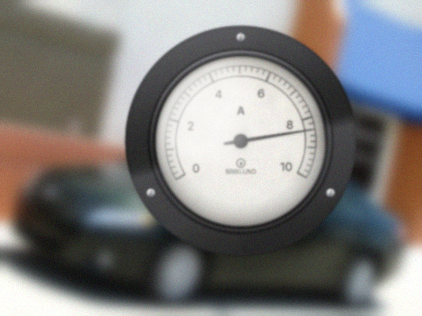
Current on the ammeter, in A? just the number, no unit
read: 8.4
